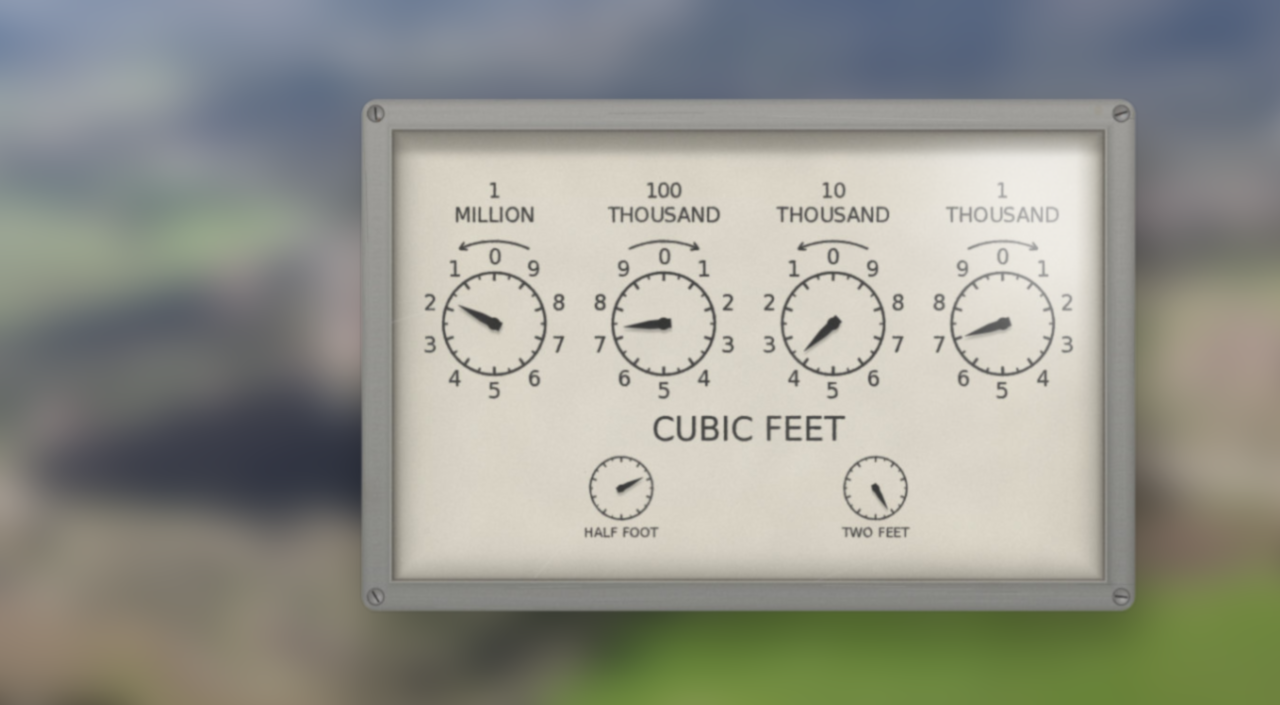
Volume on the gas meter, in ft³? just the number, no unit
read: 173700
